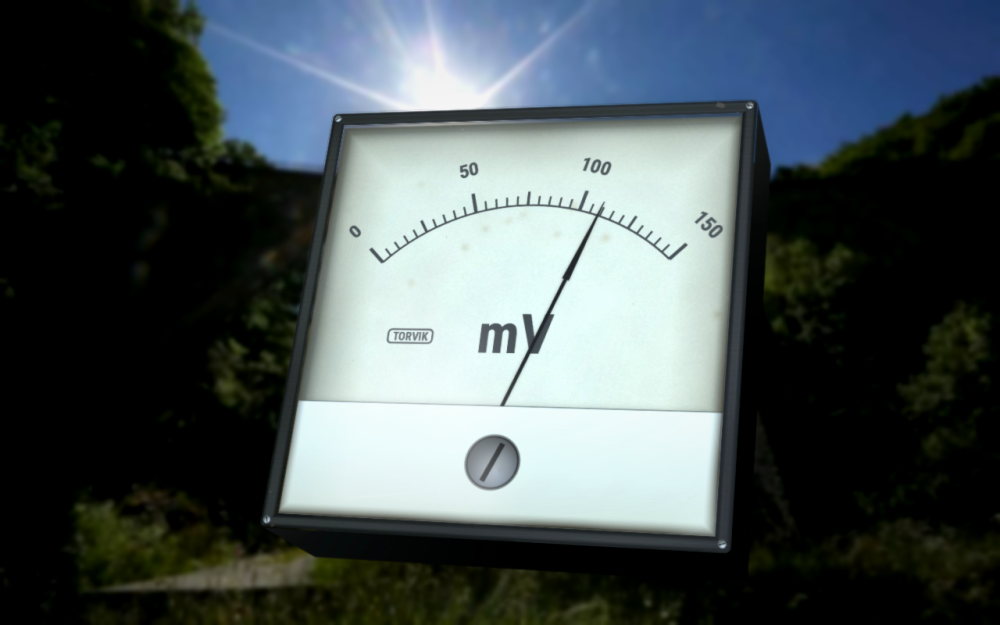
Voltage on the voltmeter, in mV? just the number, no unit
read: 110
